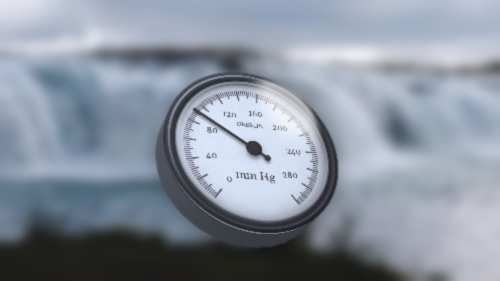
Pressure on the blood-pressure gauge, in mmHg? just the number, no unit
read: 90
